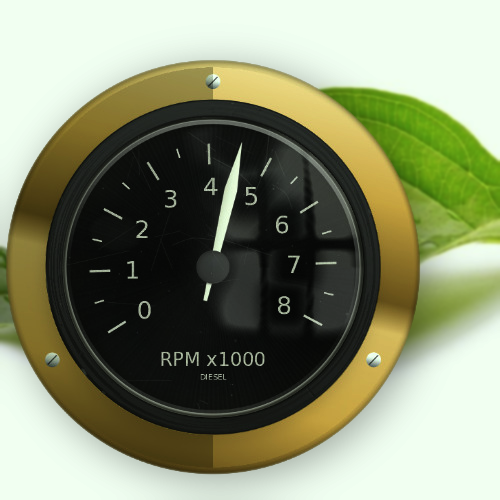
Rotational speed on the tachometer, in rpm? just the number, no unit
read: 4500
